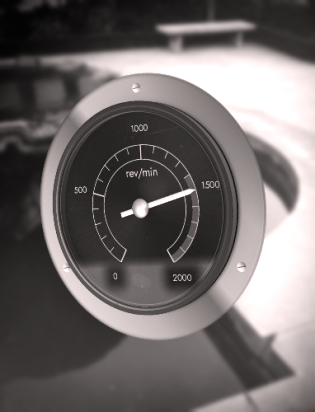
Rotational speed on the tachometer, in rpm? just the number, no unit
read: 1500
